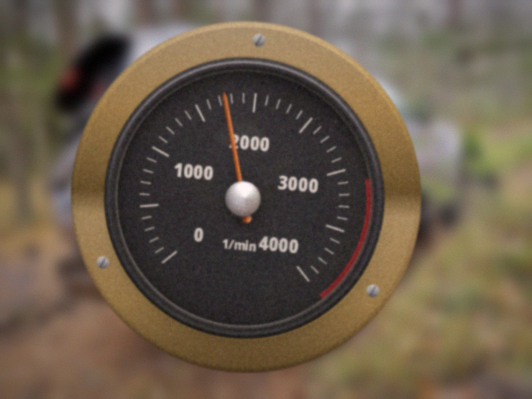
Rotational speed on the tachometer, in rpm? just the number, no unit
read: 1750
